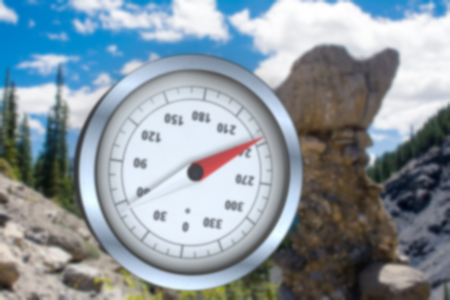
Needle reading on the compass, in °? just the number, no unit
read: 235
